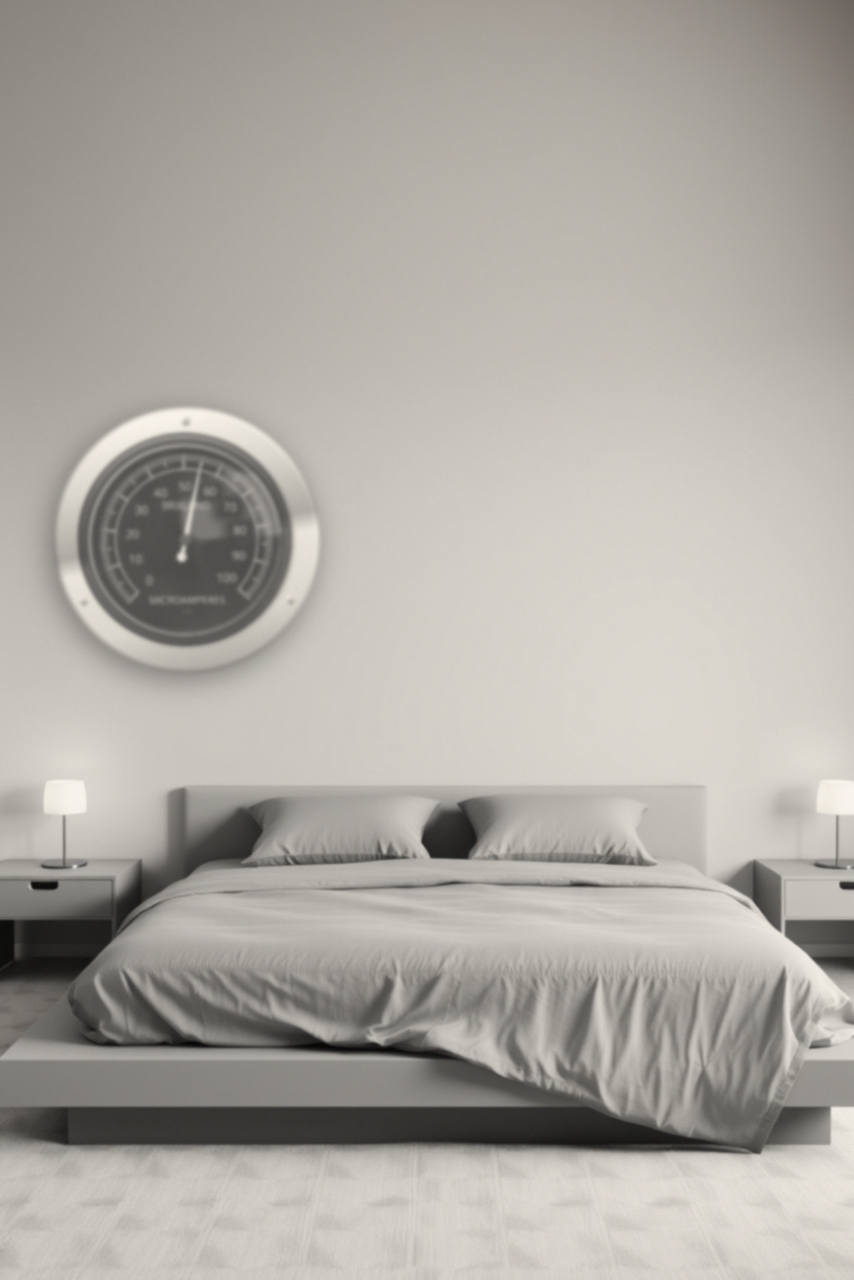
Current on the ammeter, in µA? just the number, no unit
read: 55
